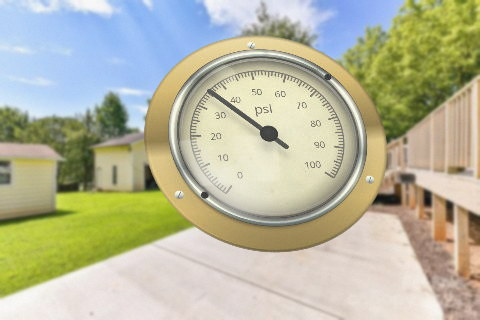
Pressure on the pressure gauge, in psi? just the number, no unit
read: 35
